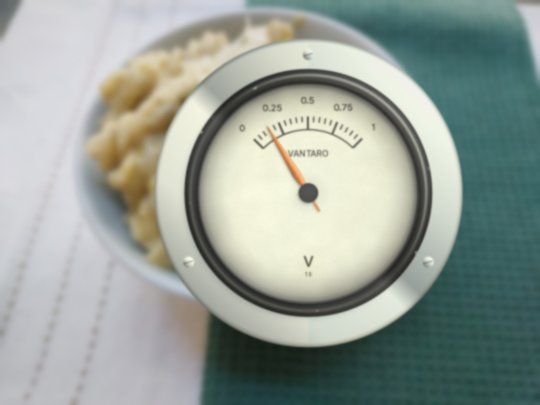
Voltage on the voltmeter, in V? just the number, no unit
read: 0.15
